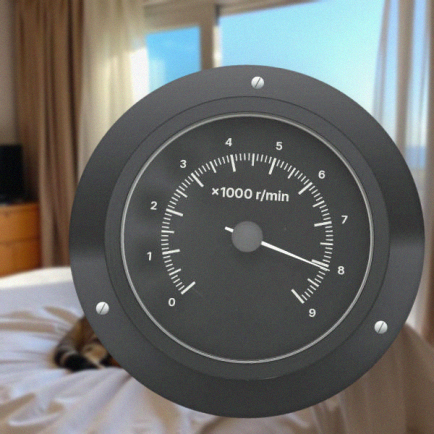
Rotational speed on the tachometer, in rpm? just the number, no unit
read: 8100
